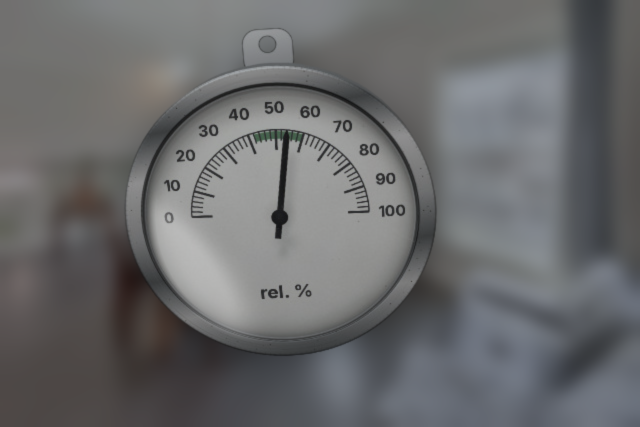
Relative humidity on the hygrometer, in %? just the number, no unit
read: 54
